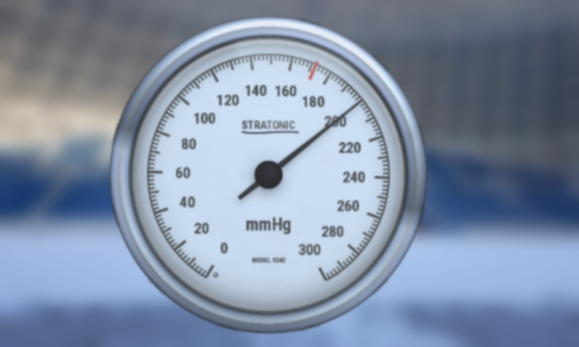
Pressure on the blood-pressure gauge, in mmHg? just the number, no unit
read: 200
